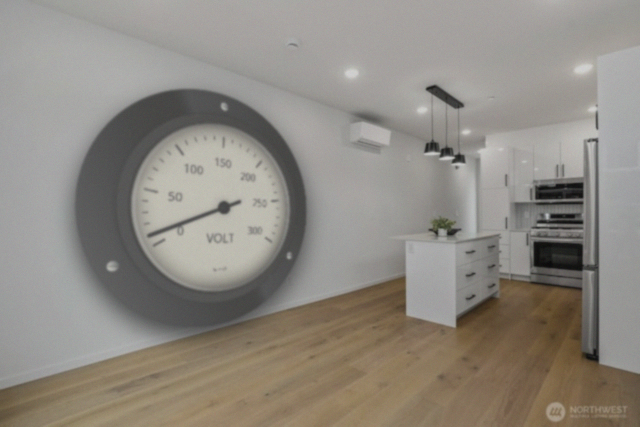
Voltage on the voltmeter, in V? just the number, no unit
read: 10
